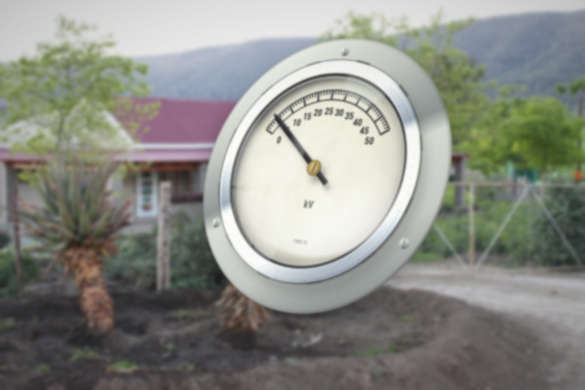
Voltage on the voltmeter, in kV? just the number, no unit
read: 5
